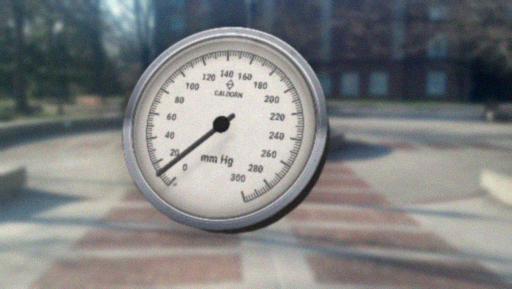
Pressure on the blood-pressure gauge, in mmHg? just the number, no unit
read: 10
